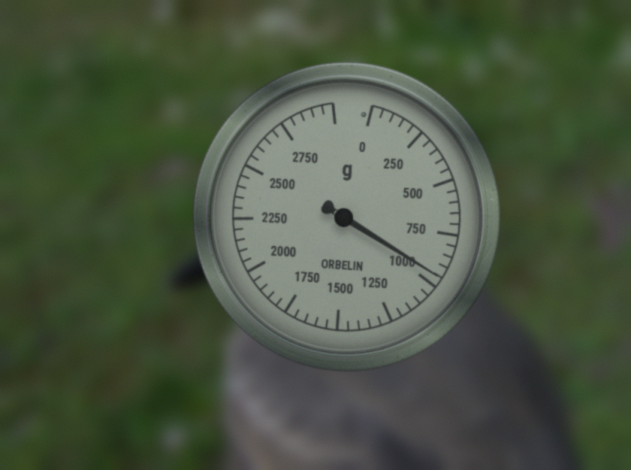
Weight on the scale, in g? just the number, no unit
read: 950
